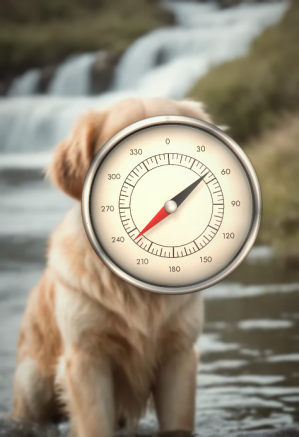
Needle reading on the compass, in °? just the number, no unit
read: 230
